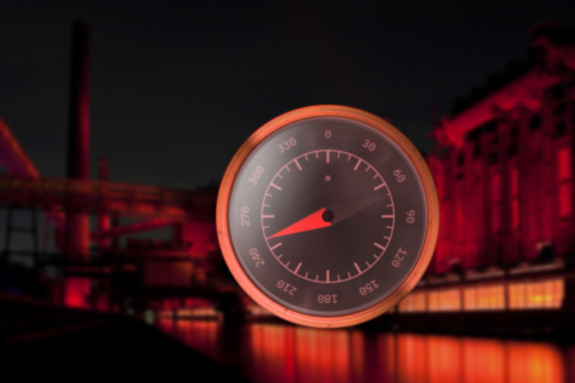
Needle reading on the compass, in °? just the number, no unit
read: 250
